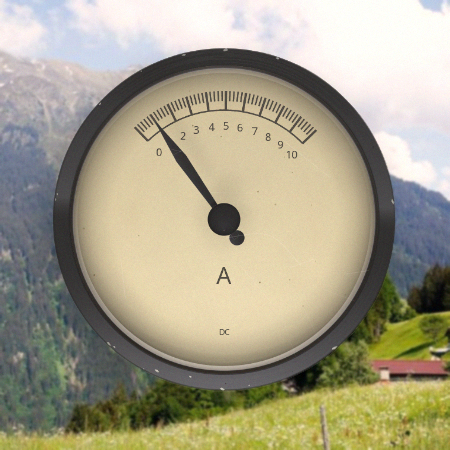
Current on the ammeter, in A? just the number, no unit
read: 1
